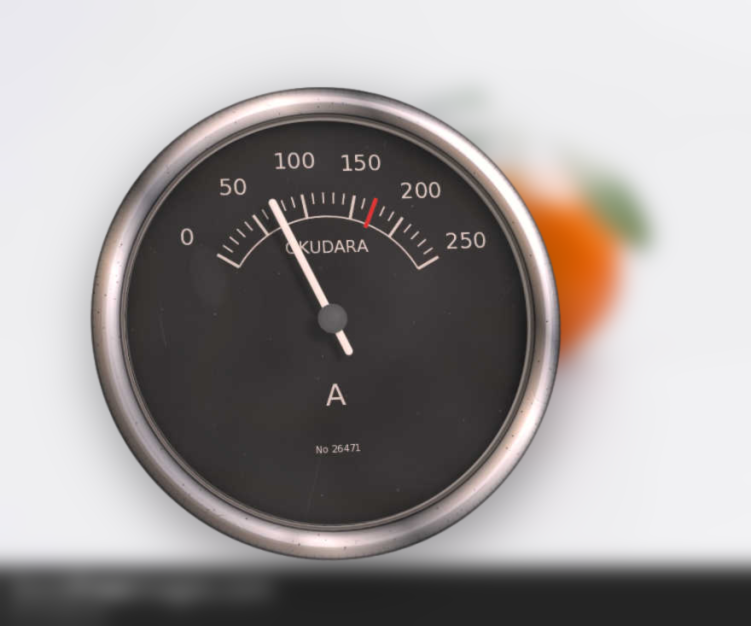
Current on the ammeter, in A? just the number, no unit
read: 70
